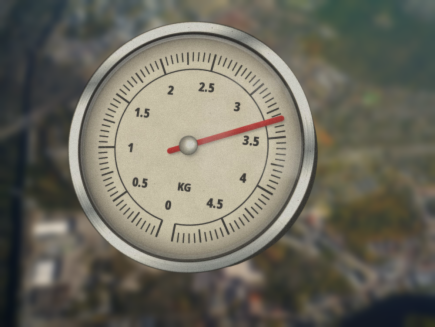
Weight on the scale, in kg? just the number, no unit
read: 3.35
